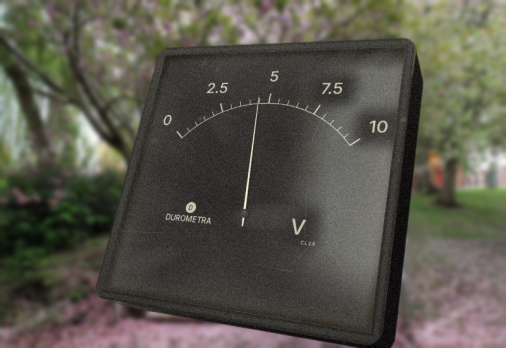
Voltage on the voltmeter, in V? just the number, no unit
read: 4.5
